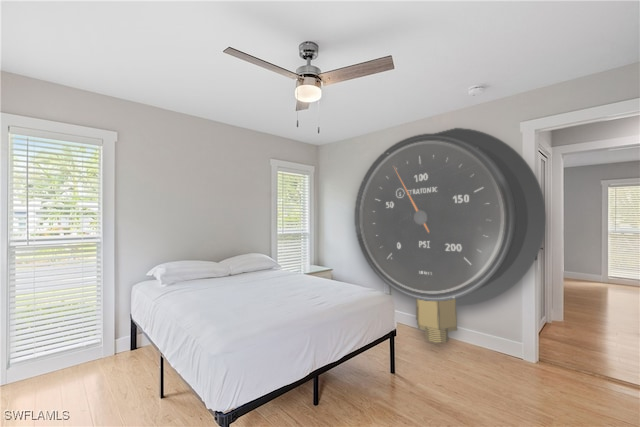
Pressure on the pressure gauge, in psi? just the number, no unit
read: 80
